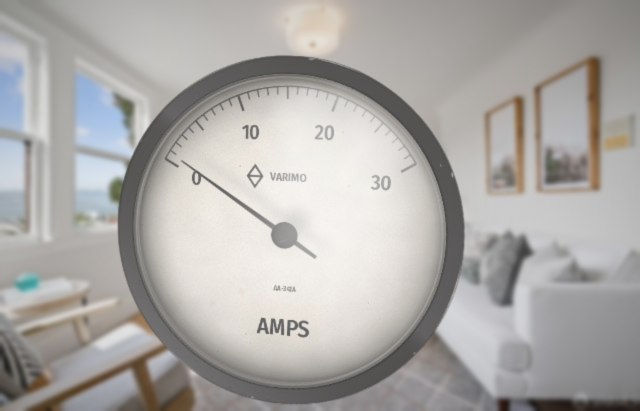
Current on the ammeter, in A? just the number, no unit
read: 1
